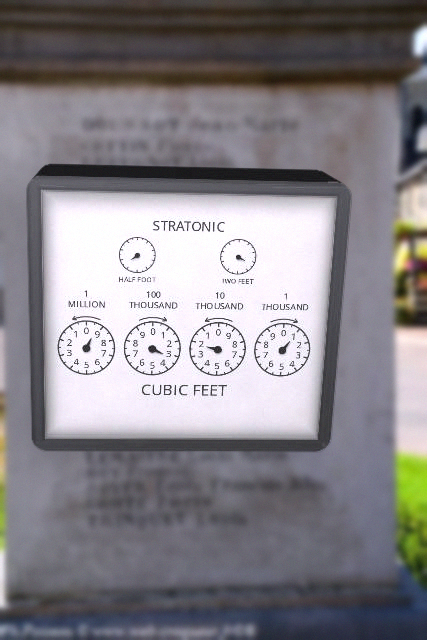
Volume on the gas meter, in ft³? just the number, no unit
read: 932100
